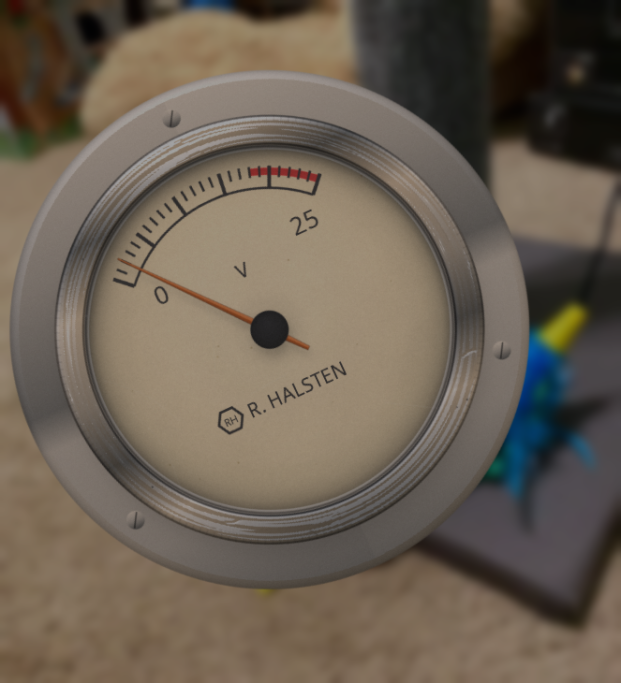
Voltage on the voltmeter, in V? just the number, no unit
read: 2
